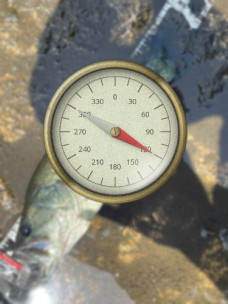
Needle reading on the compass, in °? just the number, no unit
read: 120
